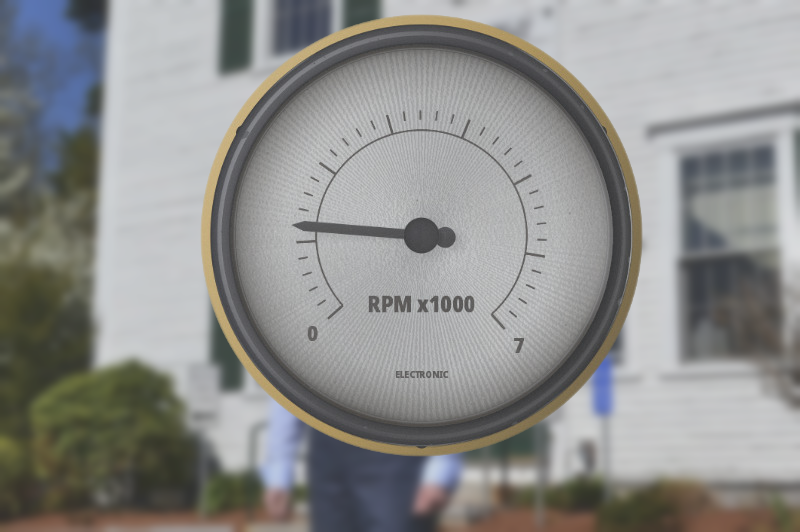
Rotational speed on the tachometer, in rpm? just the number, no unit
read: 1200
